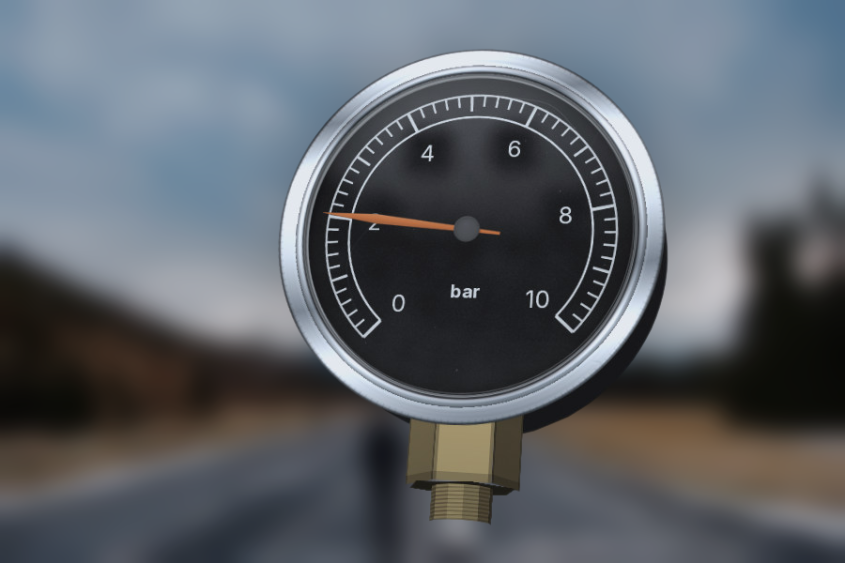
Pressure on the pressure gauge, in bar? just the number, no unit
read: 2
